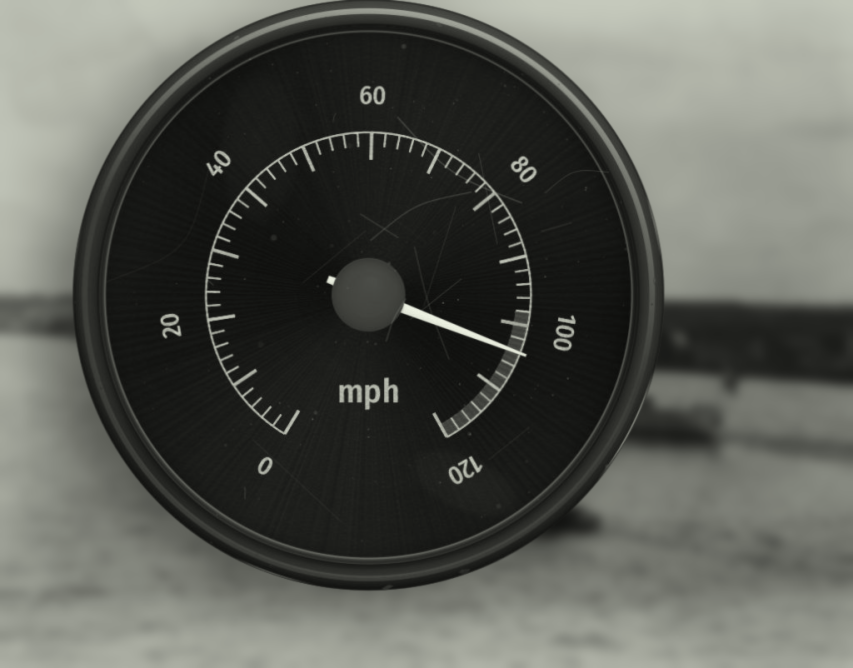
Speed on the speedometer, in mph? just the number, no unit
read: 104
